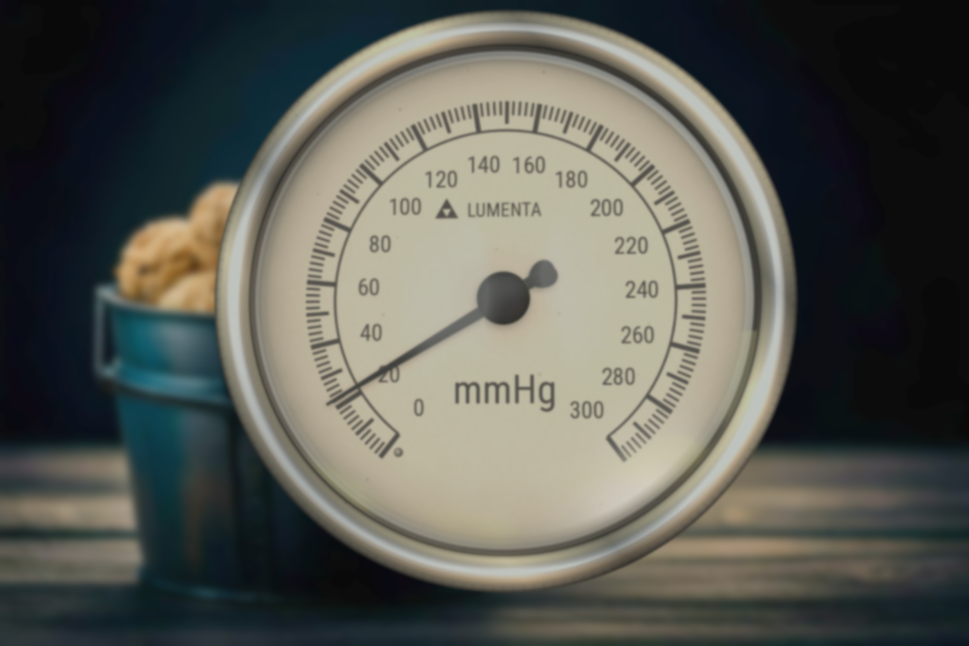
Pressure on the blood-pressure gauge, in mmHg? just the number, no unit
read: 22
